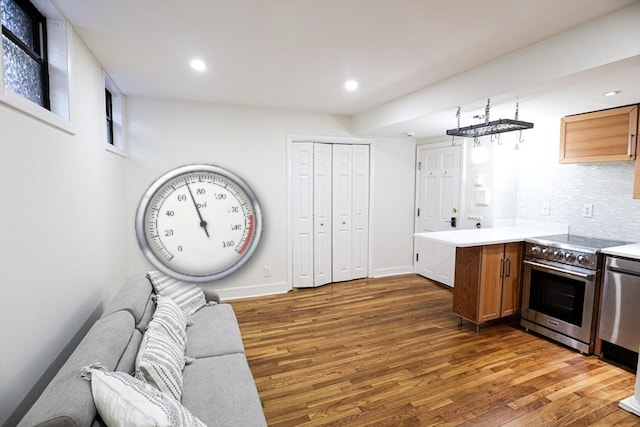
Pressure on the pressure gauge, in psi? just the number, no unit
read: 70
